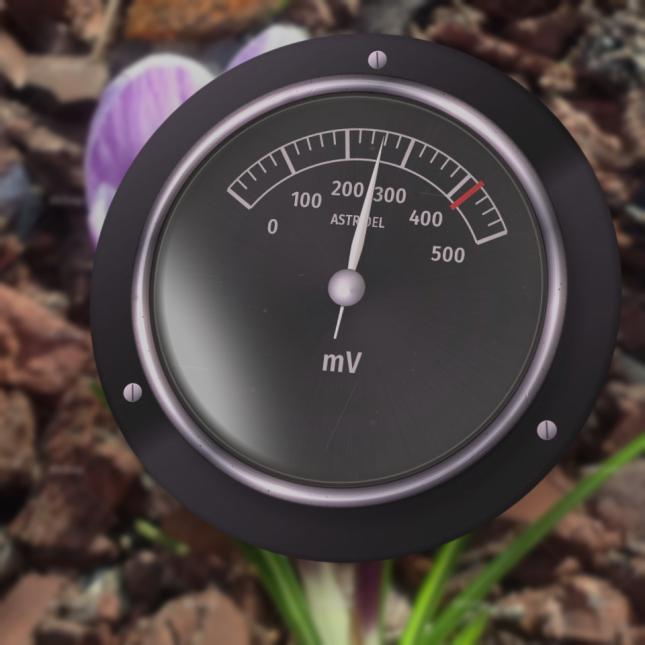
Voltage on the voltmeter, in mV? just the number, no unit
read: 260
